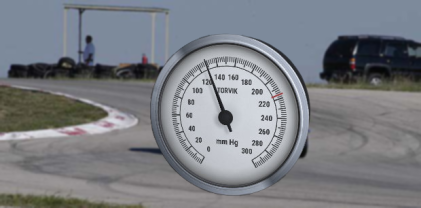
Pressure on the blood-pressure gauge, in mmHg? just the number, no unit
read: 130
